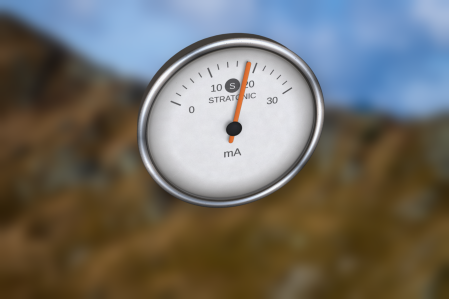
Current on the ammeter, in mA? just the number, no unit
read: 18
